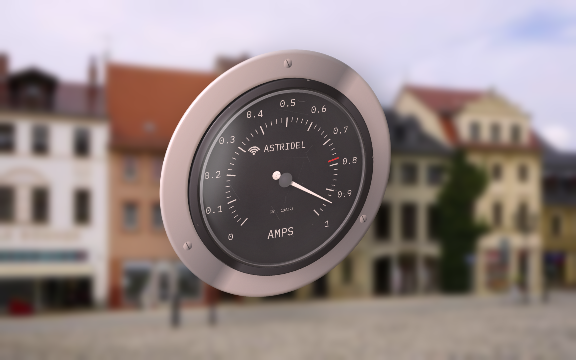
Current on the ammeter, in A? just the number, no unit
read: 0.94
